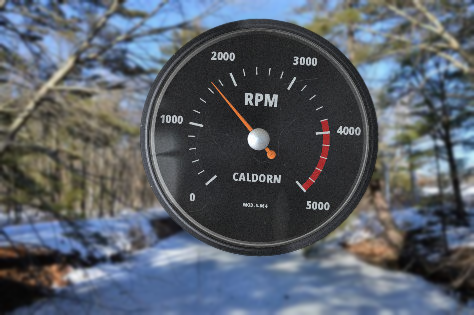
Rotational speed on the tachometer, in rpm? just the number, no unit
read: 1700
